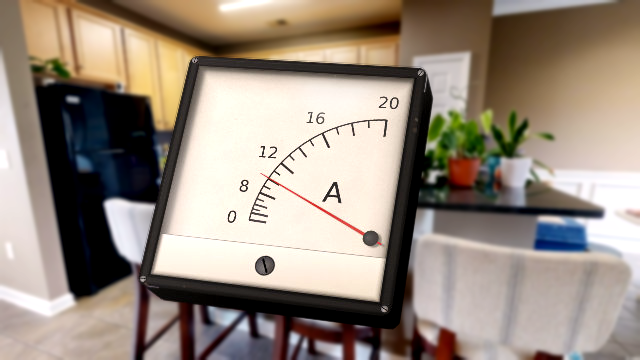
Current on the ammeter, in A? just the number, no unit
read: 10
